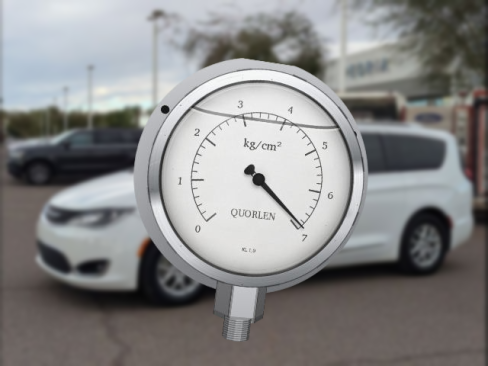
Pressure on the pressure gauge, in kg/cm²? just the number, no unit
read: 6.9
